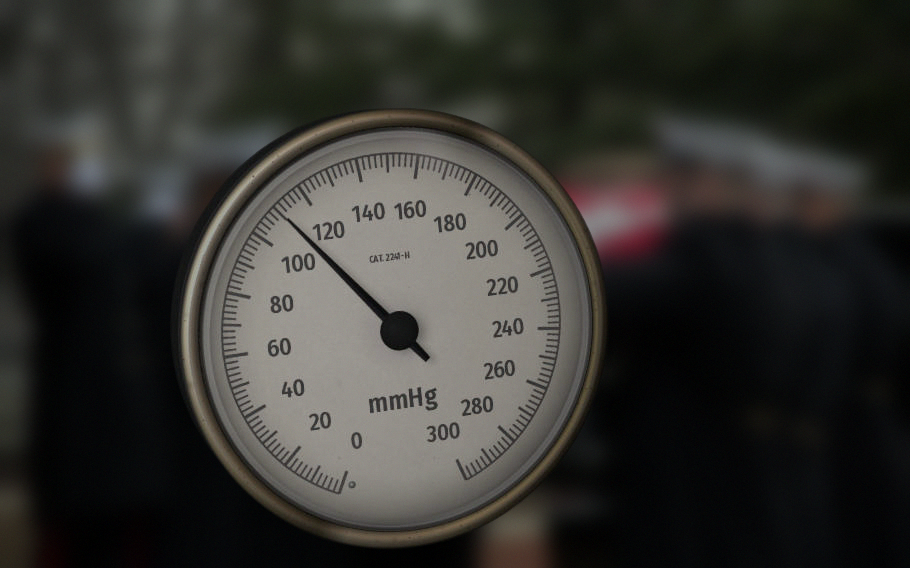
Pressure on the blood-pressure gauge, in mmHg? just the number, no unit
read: 110
